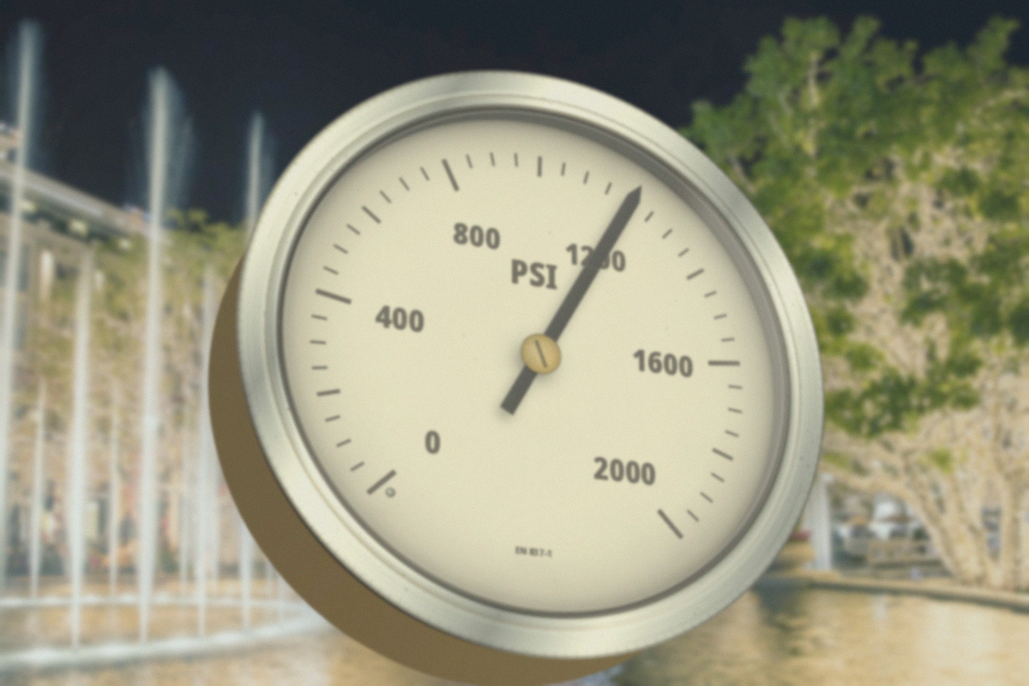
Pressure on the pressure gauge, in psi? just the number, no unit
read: 1200
